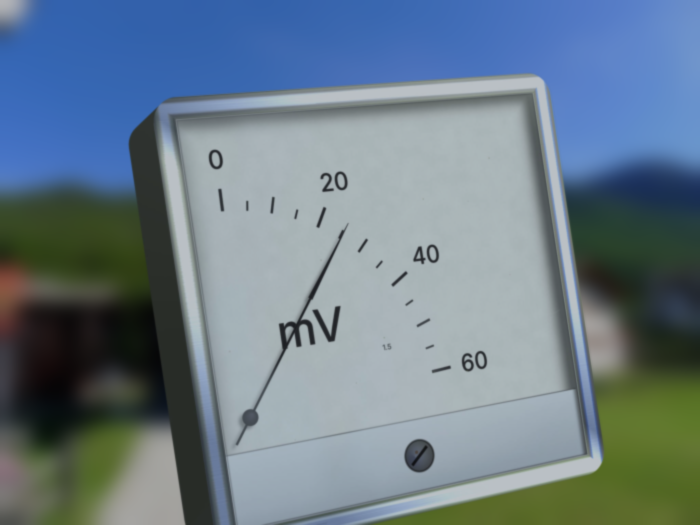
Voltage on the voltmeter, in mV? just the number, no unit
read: 25
